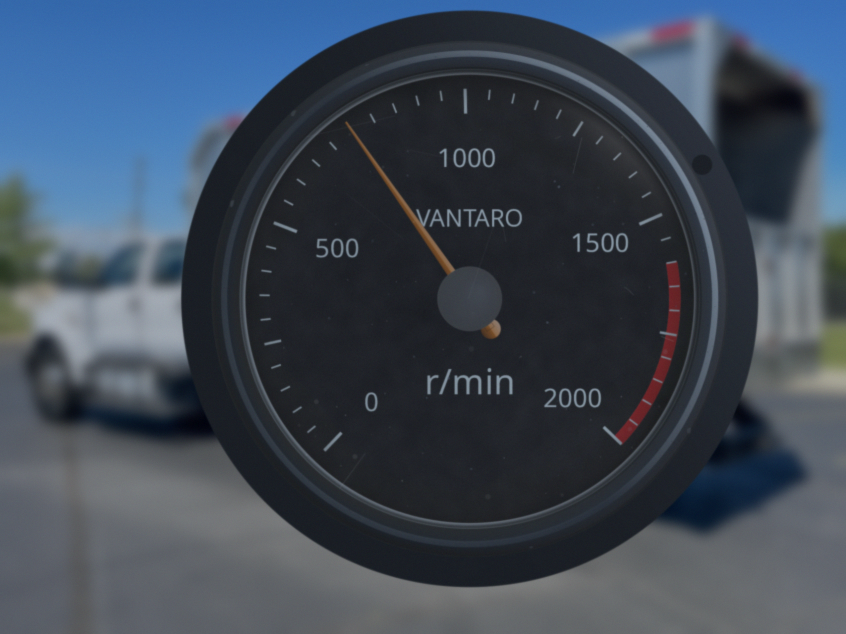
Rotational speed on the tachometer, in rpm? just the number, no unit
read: 750
